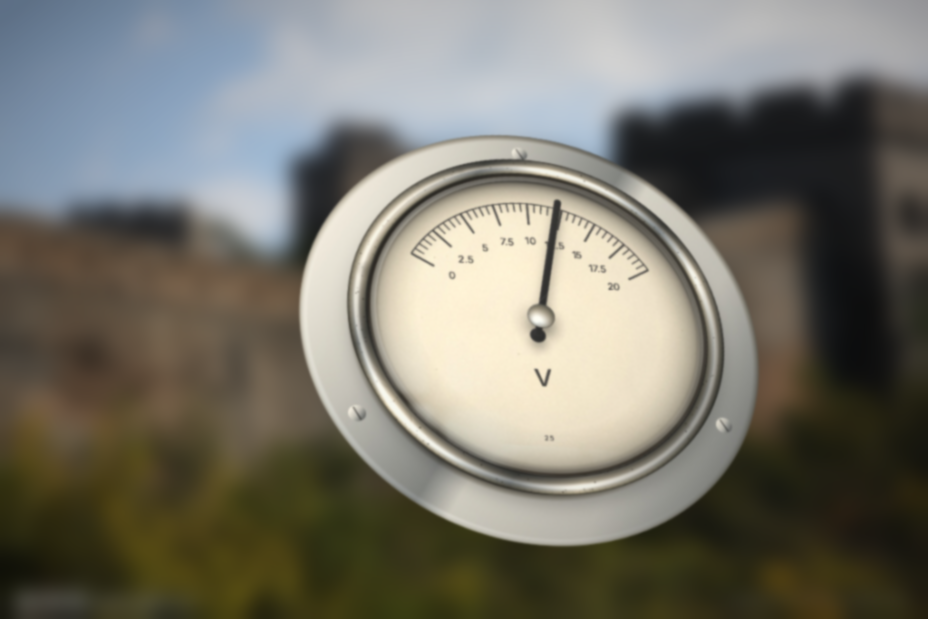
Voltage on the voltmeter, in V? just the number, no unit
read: 12
